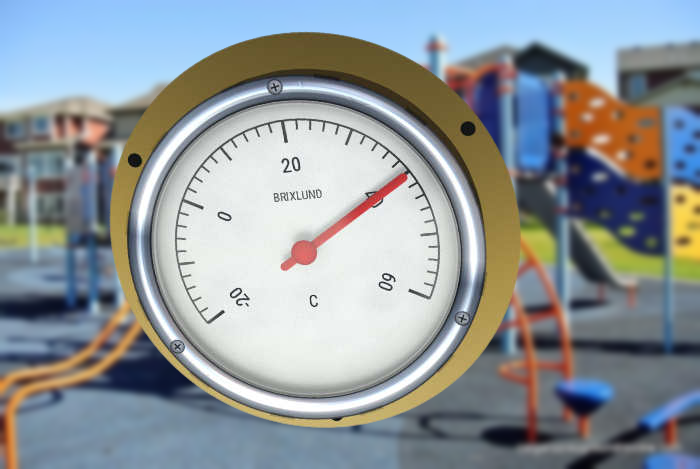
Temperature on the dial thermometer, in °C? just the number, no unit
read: 40
